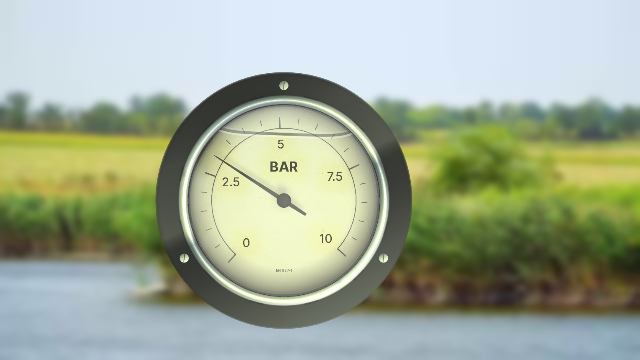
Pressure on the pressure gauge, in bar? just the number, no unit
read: 3
